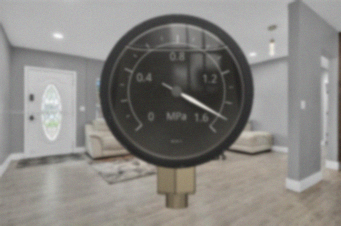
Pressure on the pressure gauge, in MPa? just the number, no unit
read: 1.5
